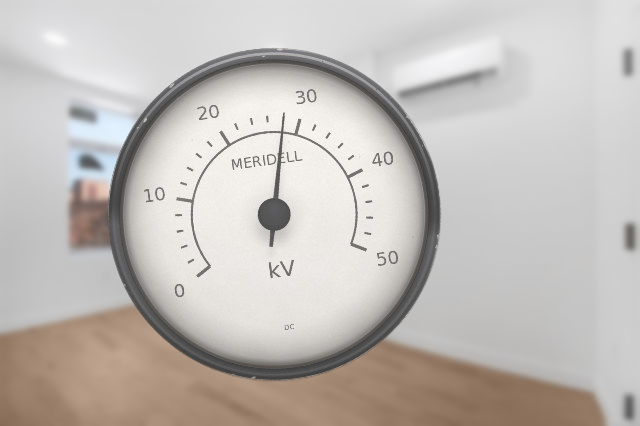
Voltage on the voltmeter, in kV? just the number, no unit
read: 28
